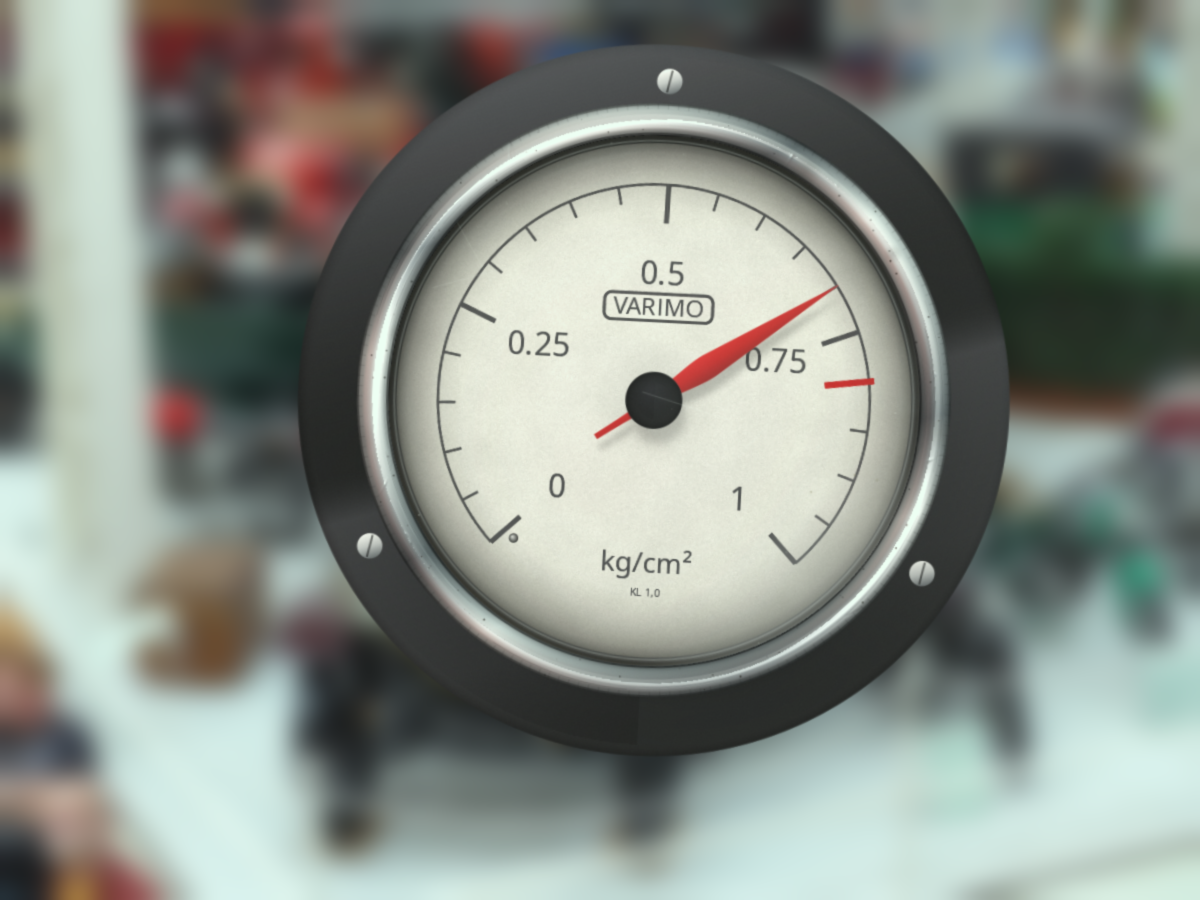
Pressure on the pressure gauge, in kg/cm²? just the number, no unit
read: 0.7
